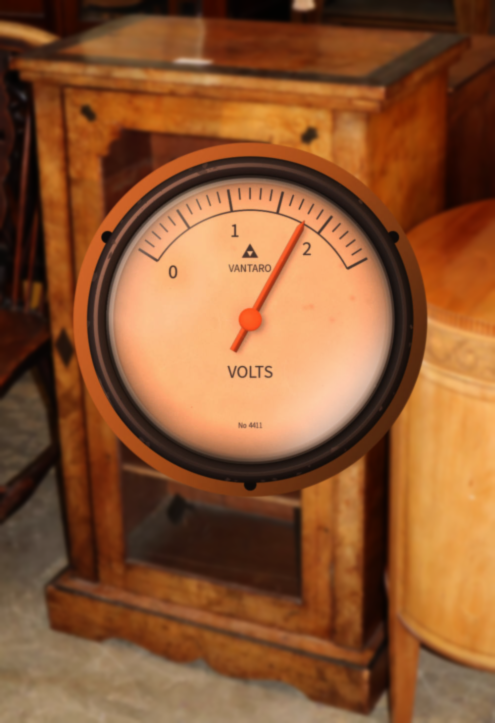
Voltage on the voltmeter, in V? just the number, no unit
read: 1.8
